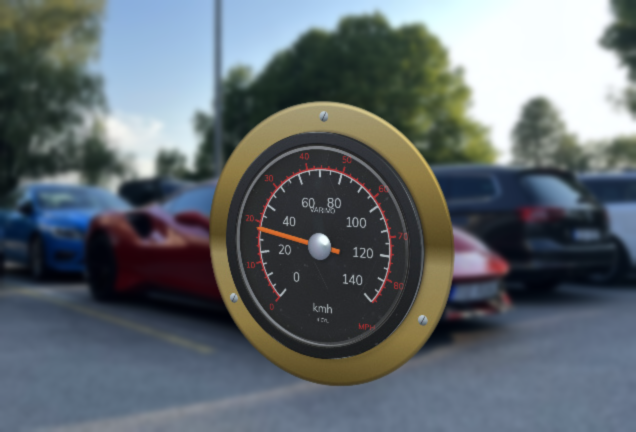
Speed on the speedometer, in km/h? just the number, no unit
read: 30
